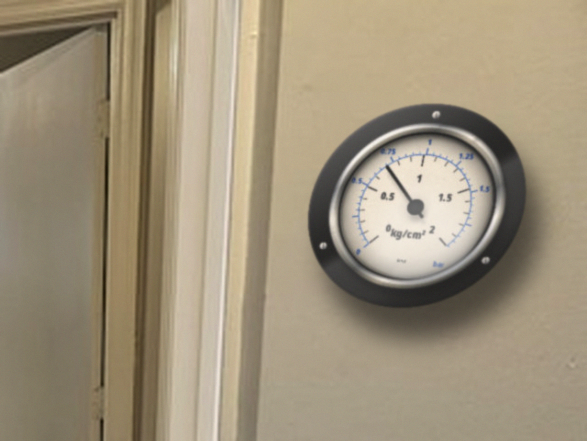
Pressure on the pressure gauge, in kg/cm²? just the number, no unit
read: 0.7
